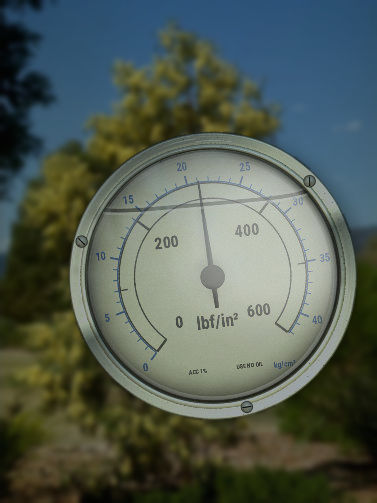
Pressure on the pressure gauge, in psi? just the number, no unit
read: 300
